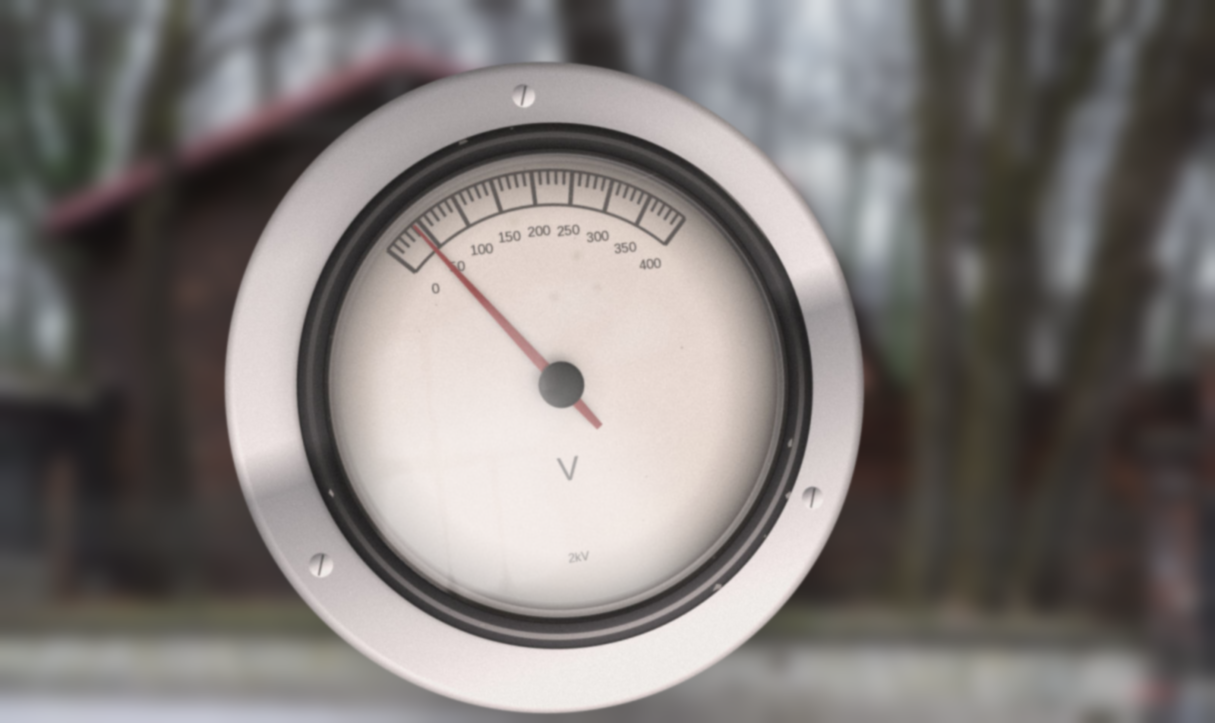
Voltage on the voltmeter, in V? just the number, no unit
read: 40
